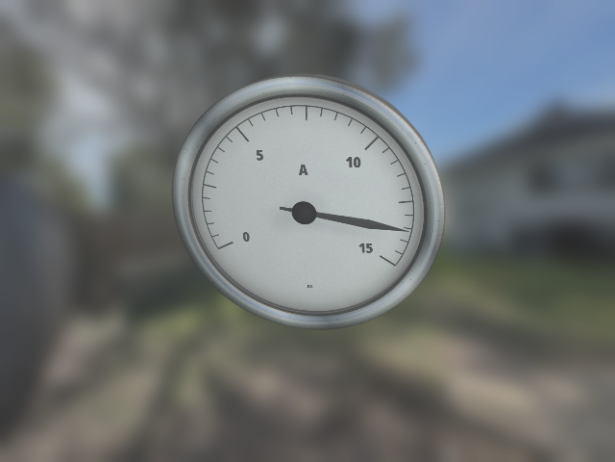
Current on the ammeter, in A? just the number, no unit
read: 13.5
